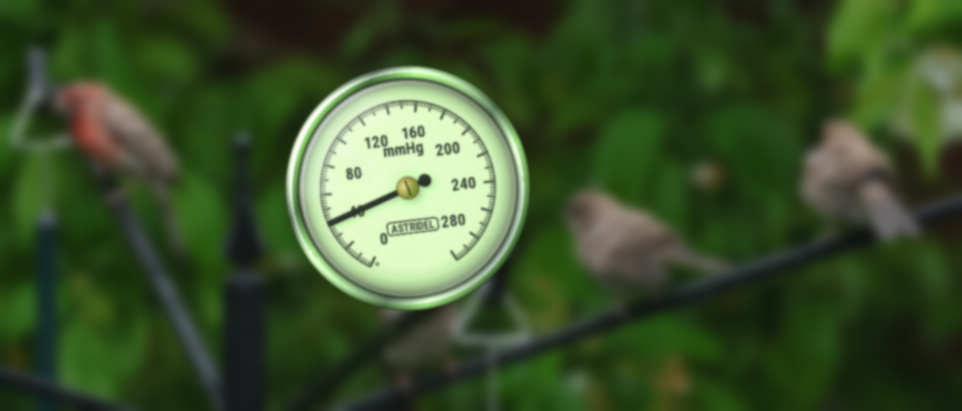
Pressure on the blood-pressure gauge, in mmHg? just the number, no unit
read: 40
